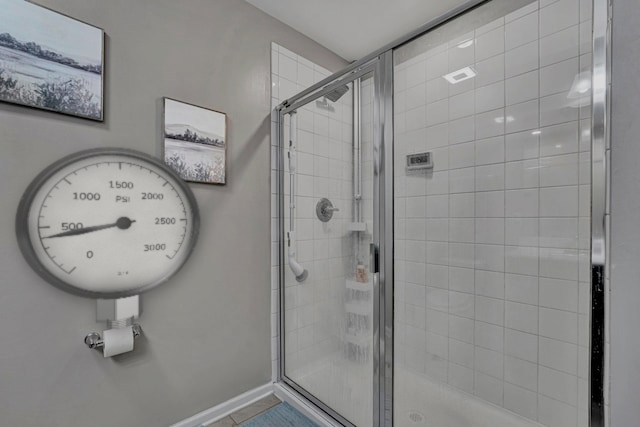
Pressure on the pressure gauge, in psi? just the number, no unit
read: 400
